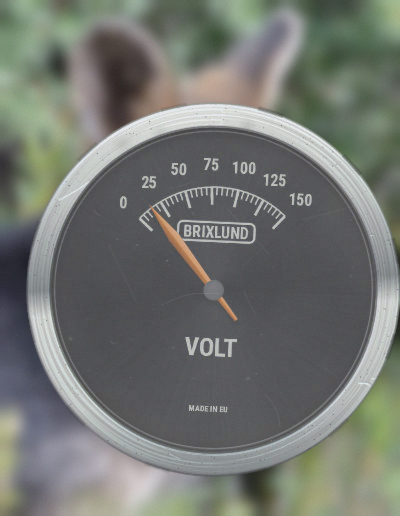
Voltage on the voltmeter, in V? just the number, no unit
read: 15
